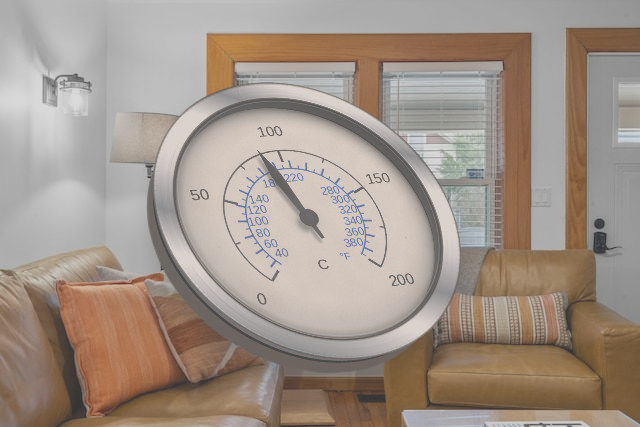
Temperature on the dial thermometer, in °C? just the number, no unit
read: 87.5
